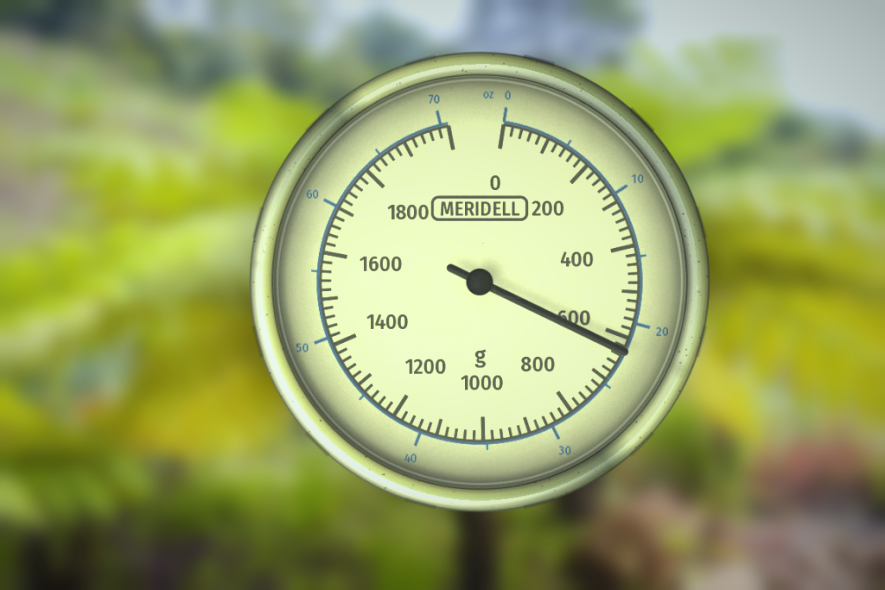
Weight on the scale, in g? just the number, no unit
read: 630
